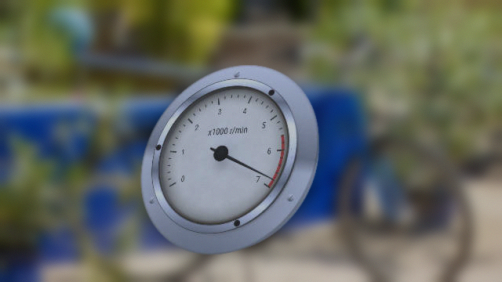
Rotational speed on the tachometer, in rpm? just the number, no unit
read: 6800
